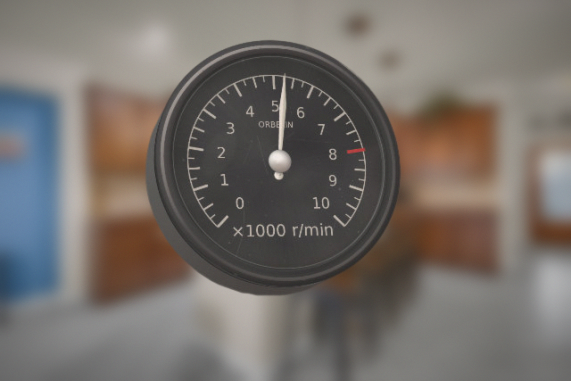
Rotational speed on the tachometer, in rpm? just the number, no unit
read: 5250
